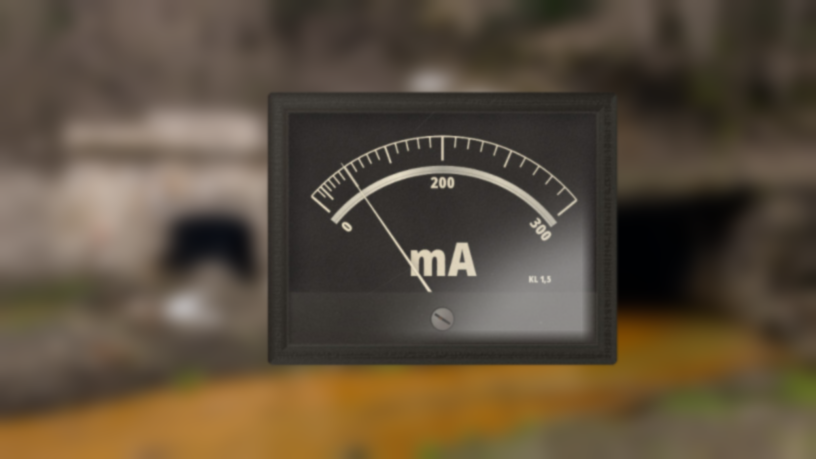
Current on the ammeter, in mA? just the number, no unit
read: 100
